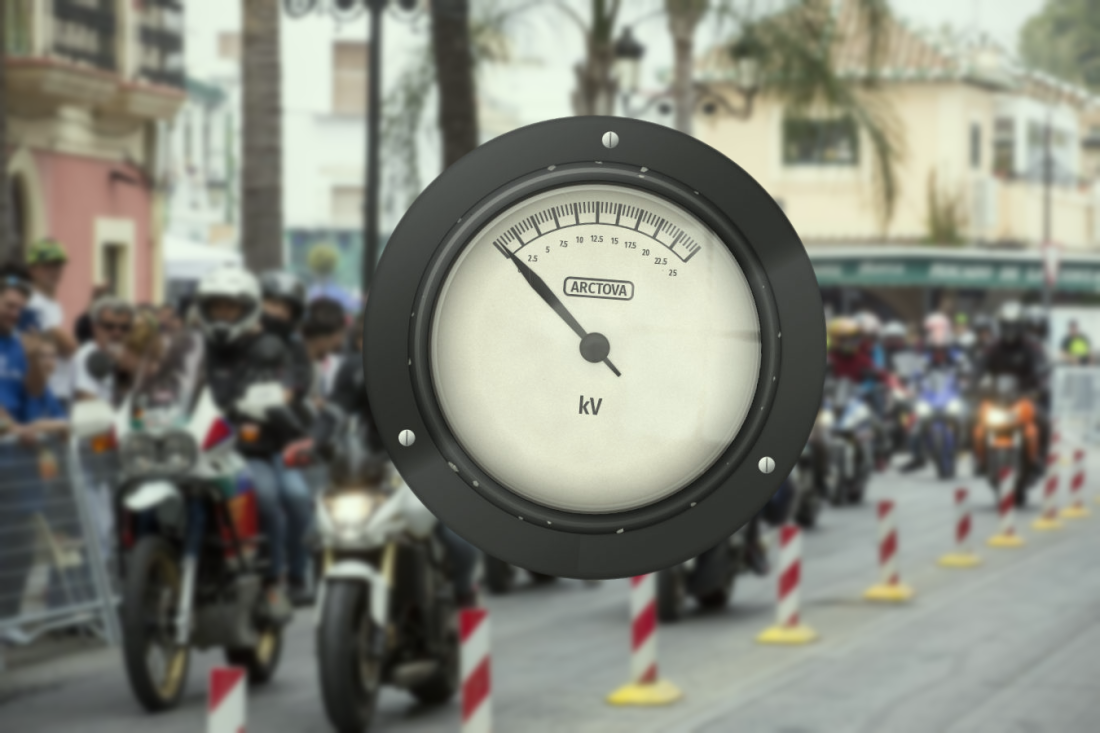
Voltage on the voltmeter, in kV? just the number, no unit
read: 0.5
